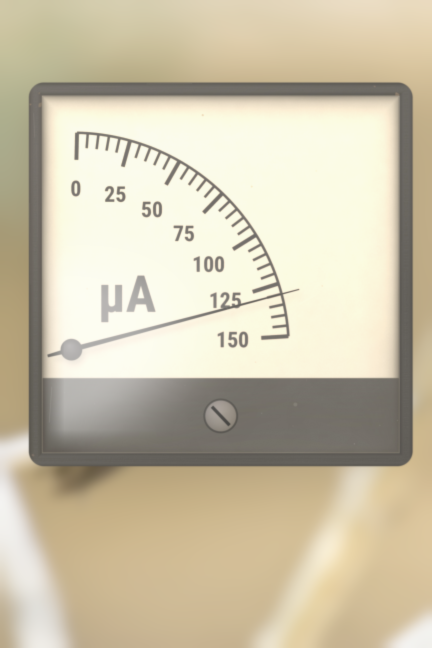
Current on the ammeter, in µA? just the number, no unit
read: 130
